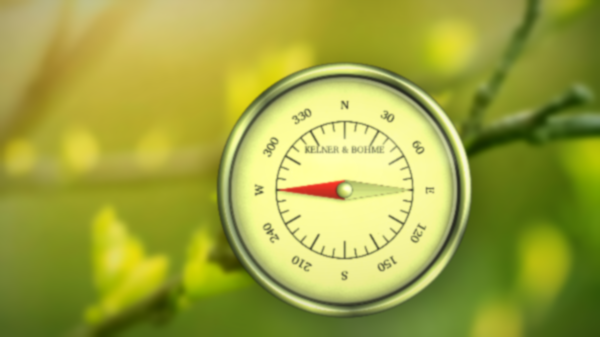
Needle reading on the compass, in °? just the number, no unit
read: 270
